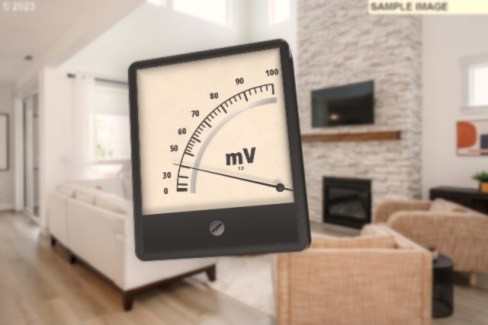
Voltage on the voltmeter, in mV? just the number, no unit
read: 40
